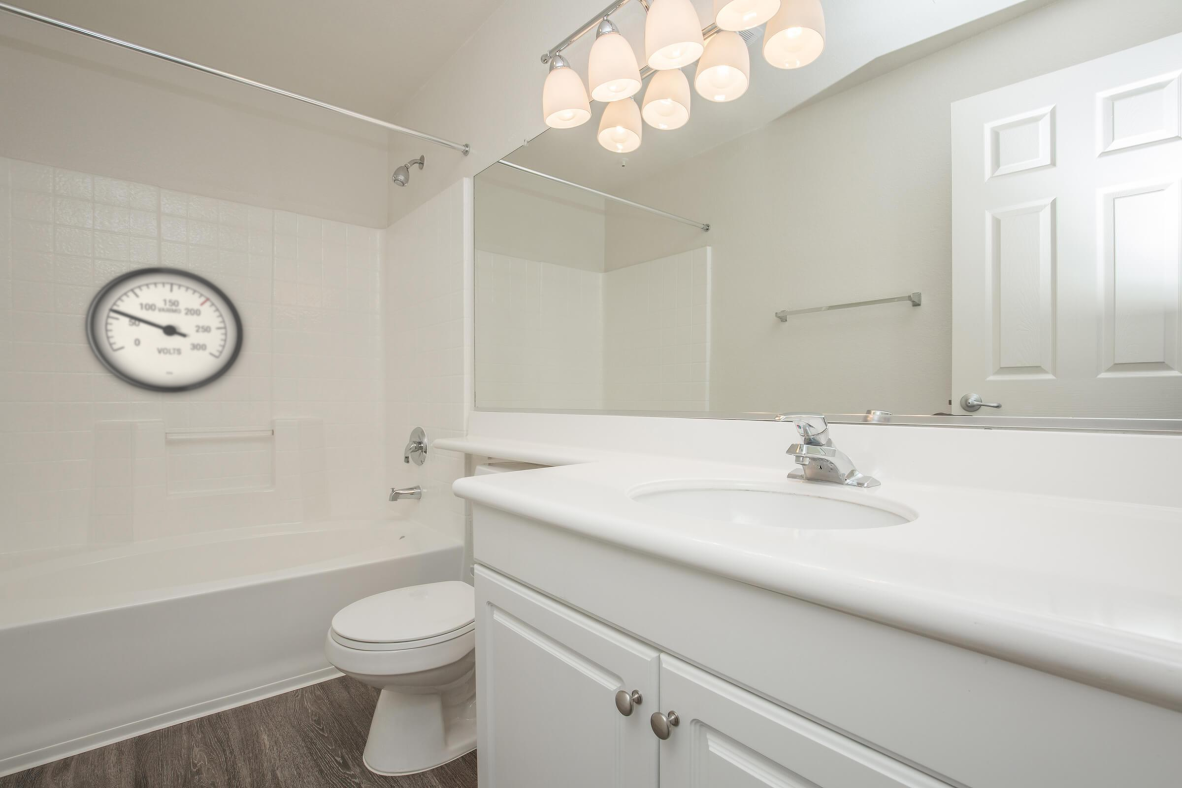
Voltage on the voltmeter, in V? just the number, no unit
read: 60
